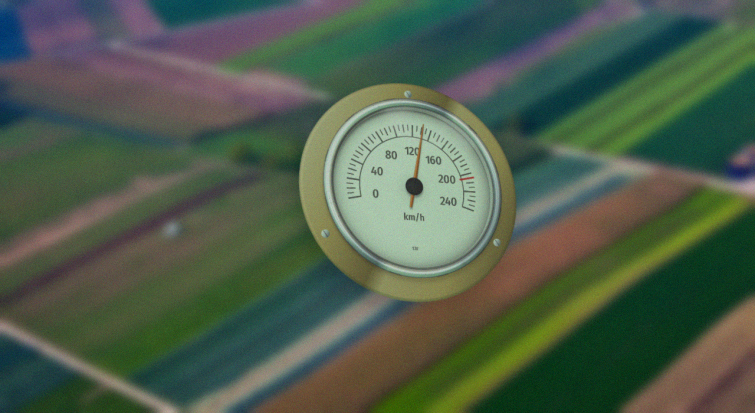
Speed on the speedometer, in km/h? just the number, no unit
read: 130
